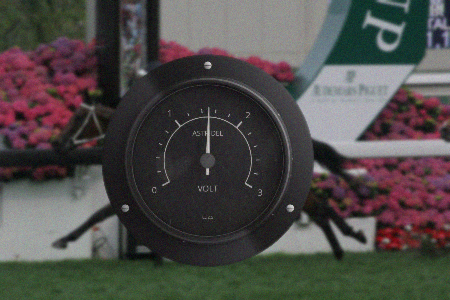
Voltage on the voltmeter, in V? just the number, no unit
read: 1.5
